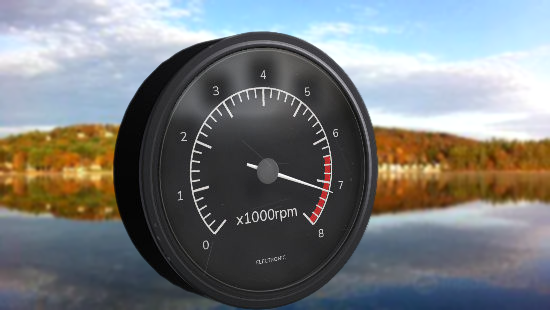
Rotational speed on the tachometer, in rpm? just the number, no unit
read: 7200
